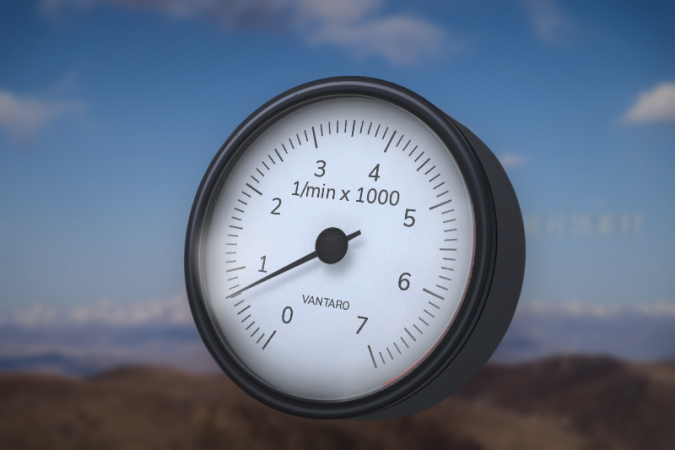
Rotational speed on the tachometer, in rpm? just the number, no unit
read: 700
